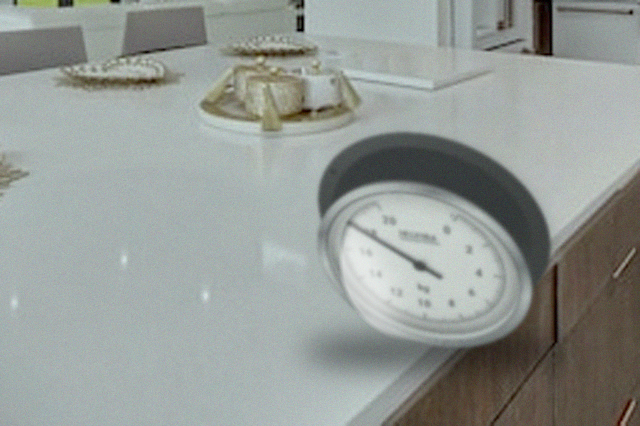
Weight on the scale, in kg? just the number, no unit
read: 18
